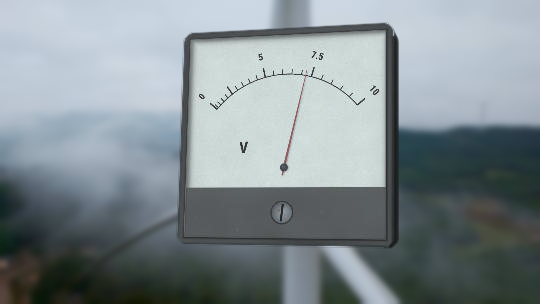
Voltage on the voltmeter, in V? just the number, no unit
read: 7.25
